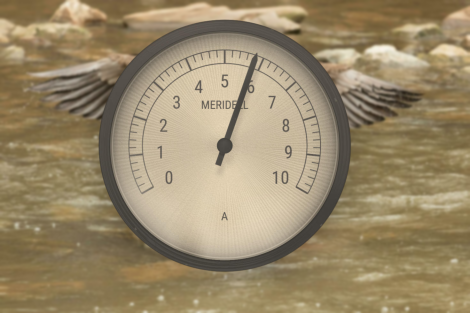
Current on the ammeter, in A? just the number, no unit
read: 5.8
